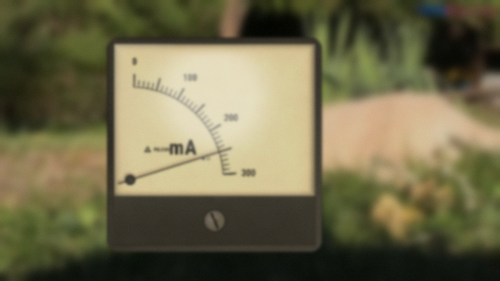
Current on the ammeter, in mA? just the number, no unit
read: 250
